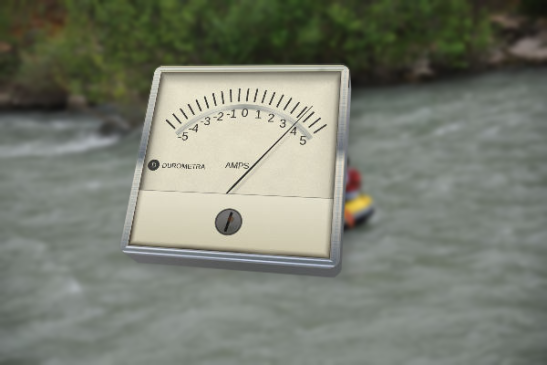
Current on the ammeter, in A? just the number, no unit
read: 3.75
